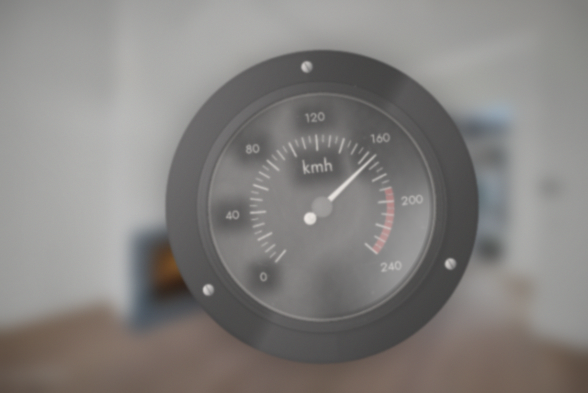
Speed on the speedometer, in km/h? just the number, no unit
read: 165
